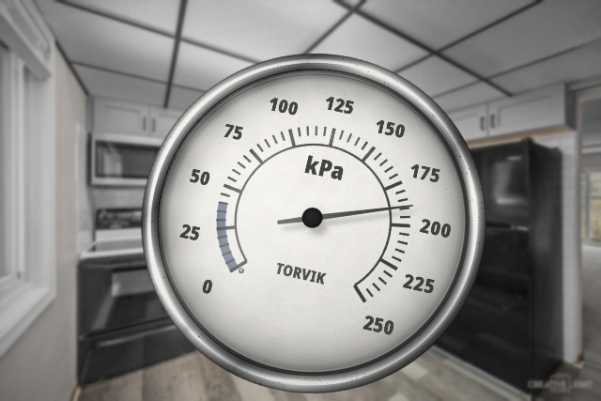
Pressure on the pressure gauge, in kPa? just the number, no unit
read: 190
